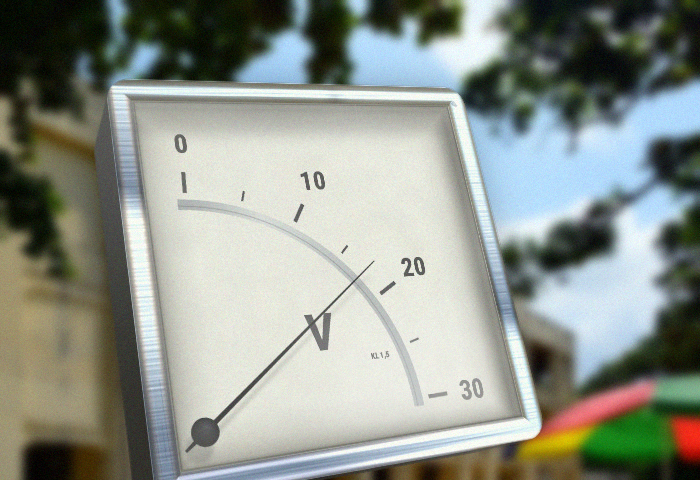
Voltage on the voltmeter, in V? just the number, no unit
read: 17.5
